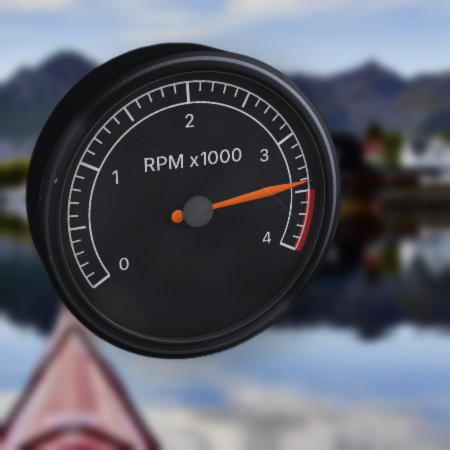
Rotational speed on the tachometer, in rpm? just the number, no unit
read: 3400
